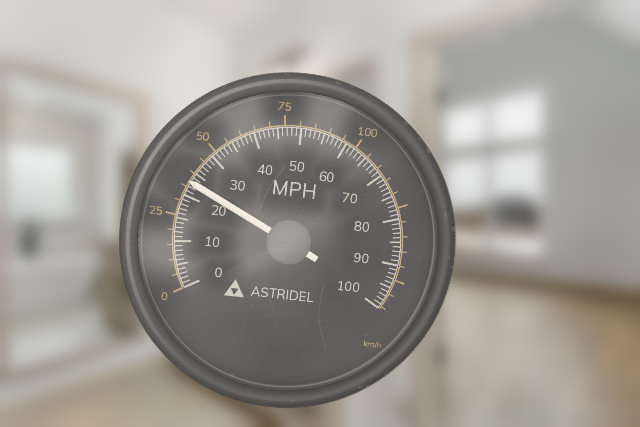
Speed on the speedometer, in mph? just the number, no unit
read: 23
